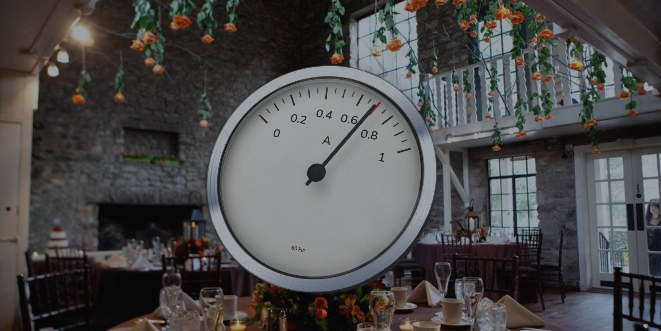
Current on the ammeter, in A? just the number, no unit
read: 0.7
